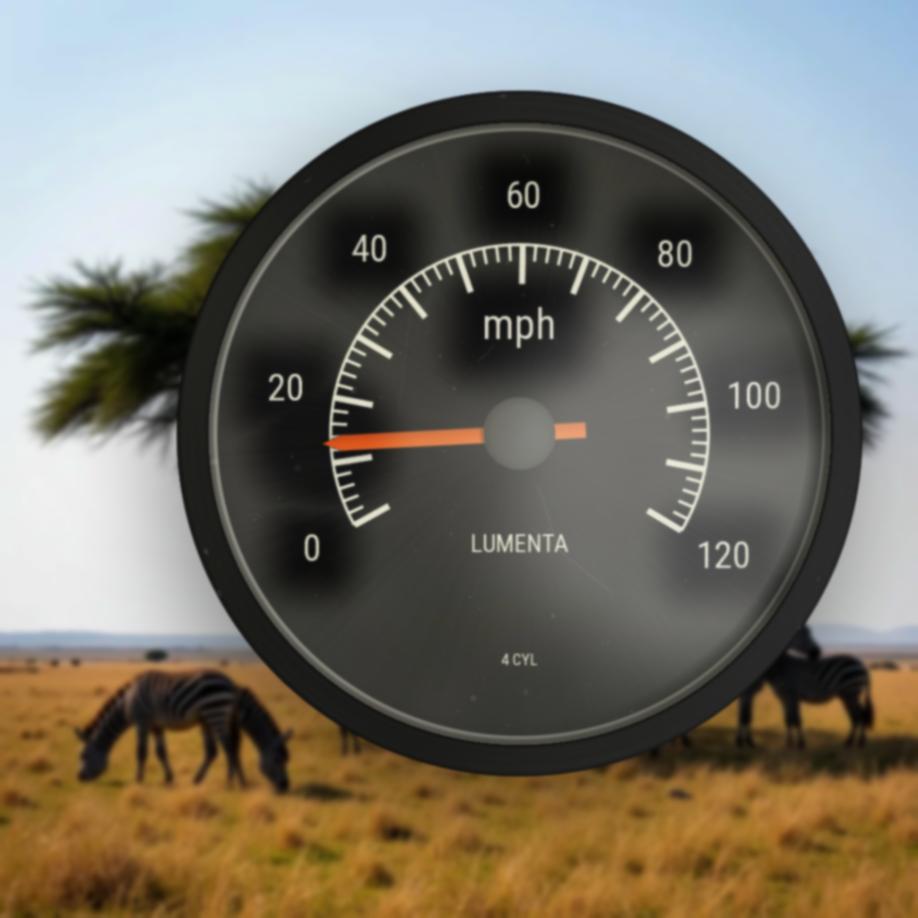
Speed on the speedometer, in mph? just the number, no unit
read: 13
